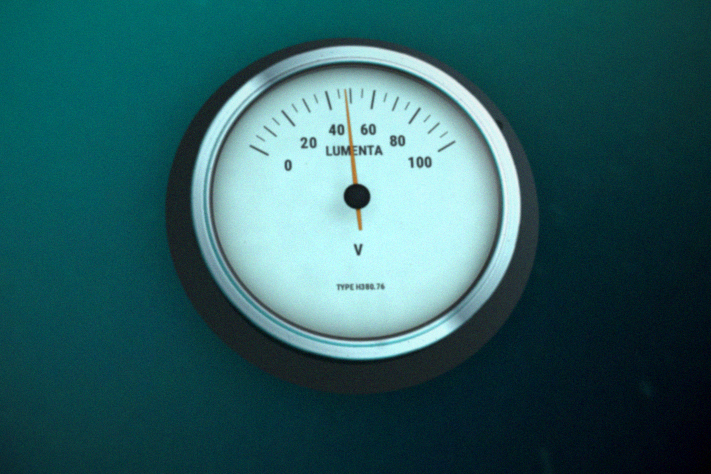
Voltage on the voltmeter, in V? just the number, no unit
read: 47.5
